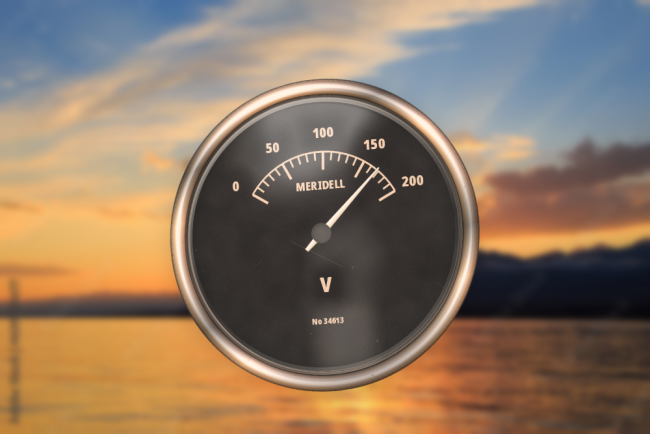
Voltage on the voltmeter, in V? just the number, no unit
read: 170
